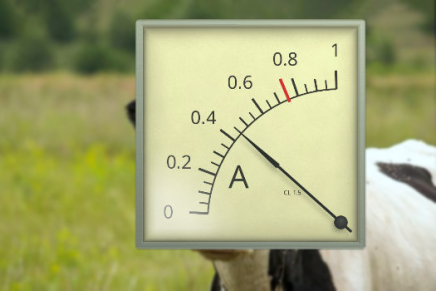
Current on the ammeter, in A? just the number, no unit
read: 0.45
